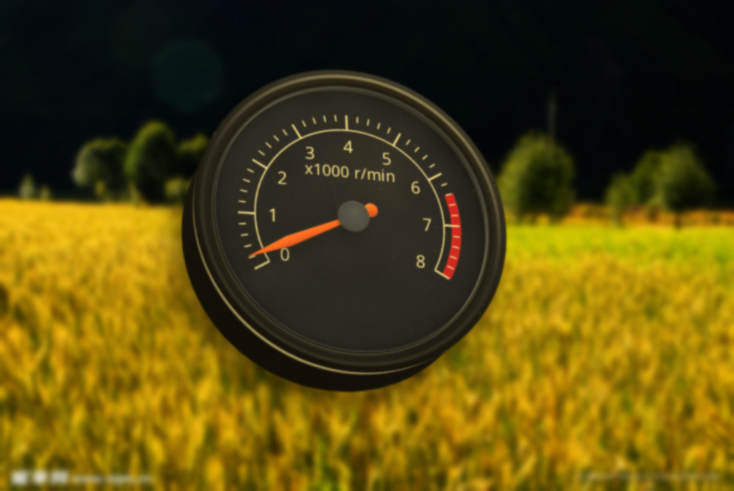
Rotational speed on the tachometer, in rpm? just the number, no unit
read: 200
